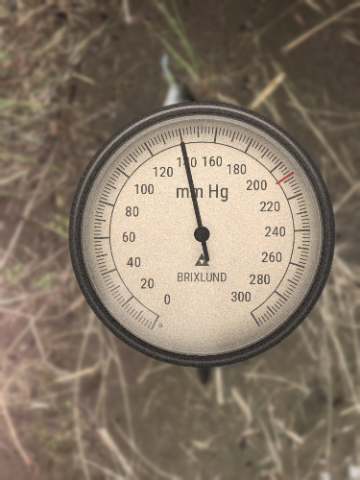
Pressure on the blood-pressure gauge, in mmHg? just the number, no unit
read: 140
